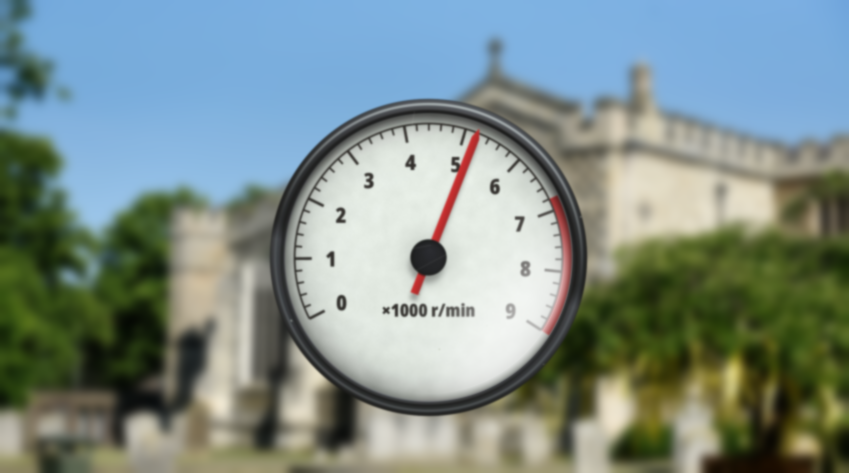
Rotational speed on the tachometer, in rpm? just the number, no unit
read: 5200
